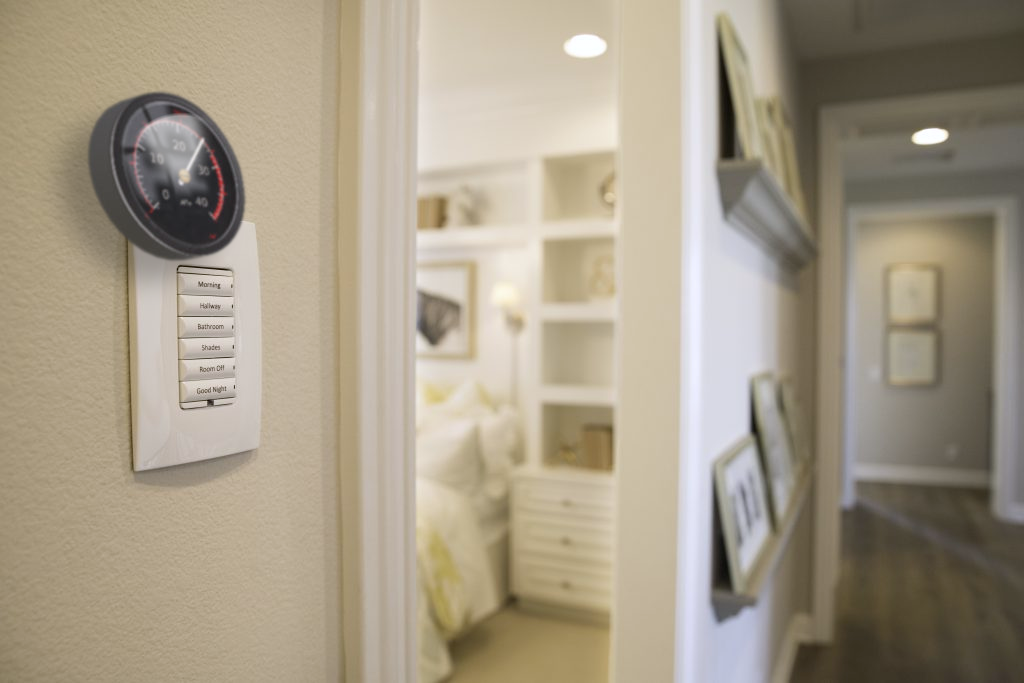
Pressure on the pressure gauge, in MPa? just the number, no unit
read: 25
